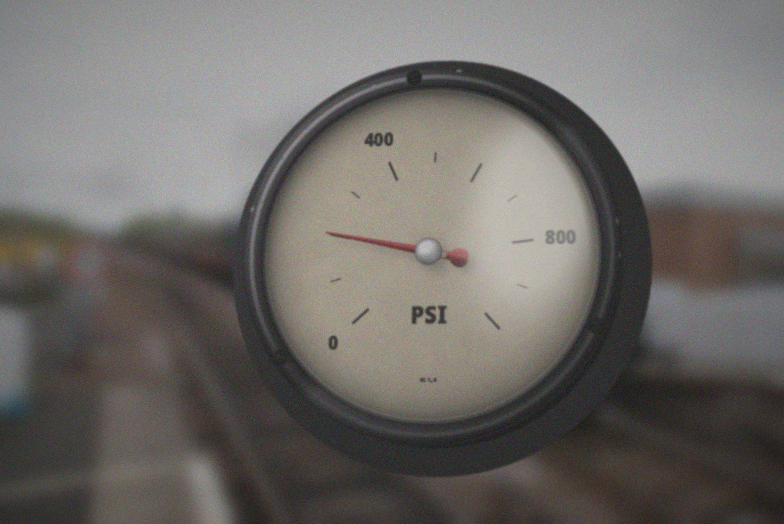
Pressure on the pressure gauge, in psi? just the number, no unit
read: 200
